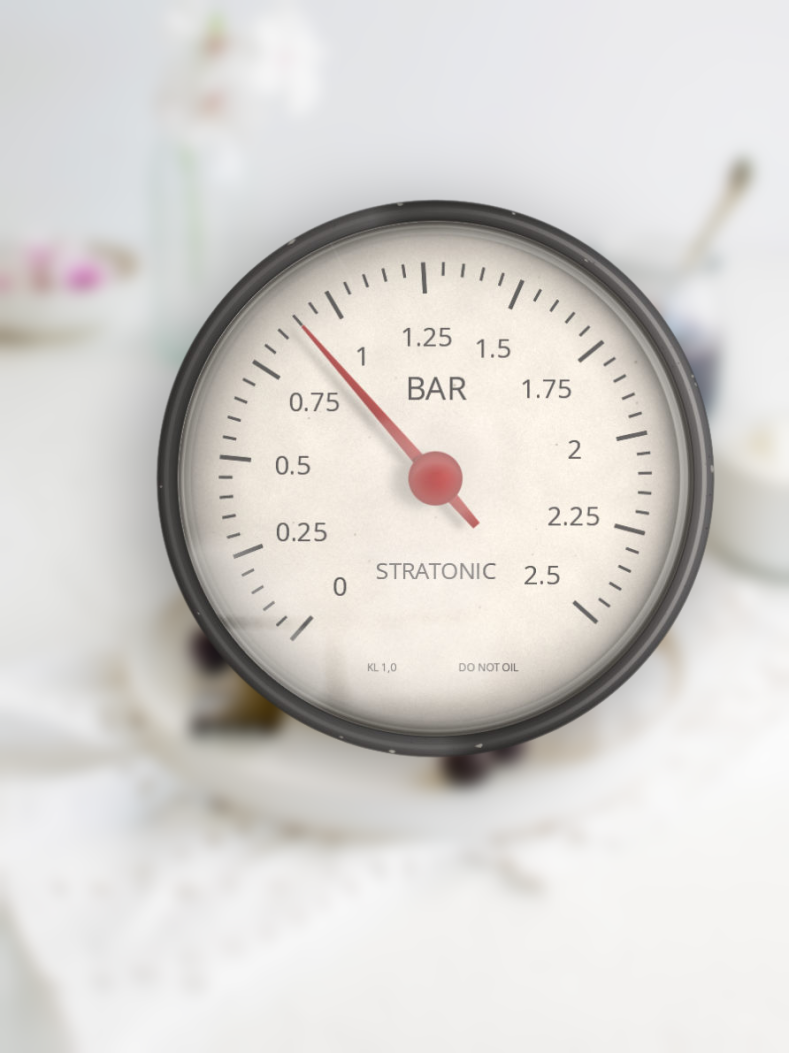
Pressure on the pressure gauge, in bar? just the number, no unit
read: 0.9
